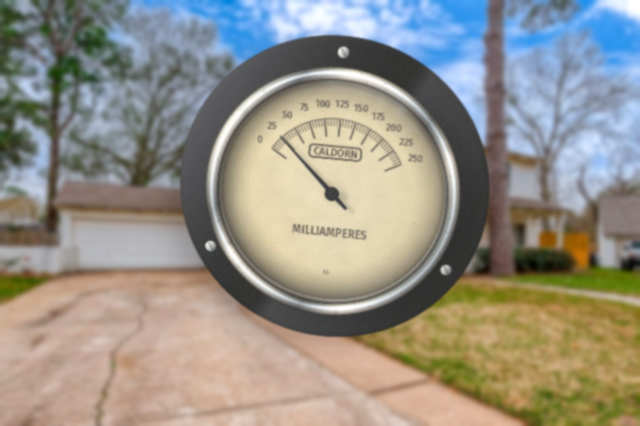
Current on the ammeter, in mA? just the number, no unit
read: 25
